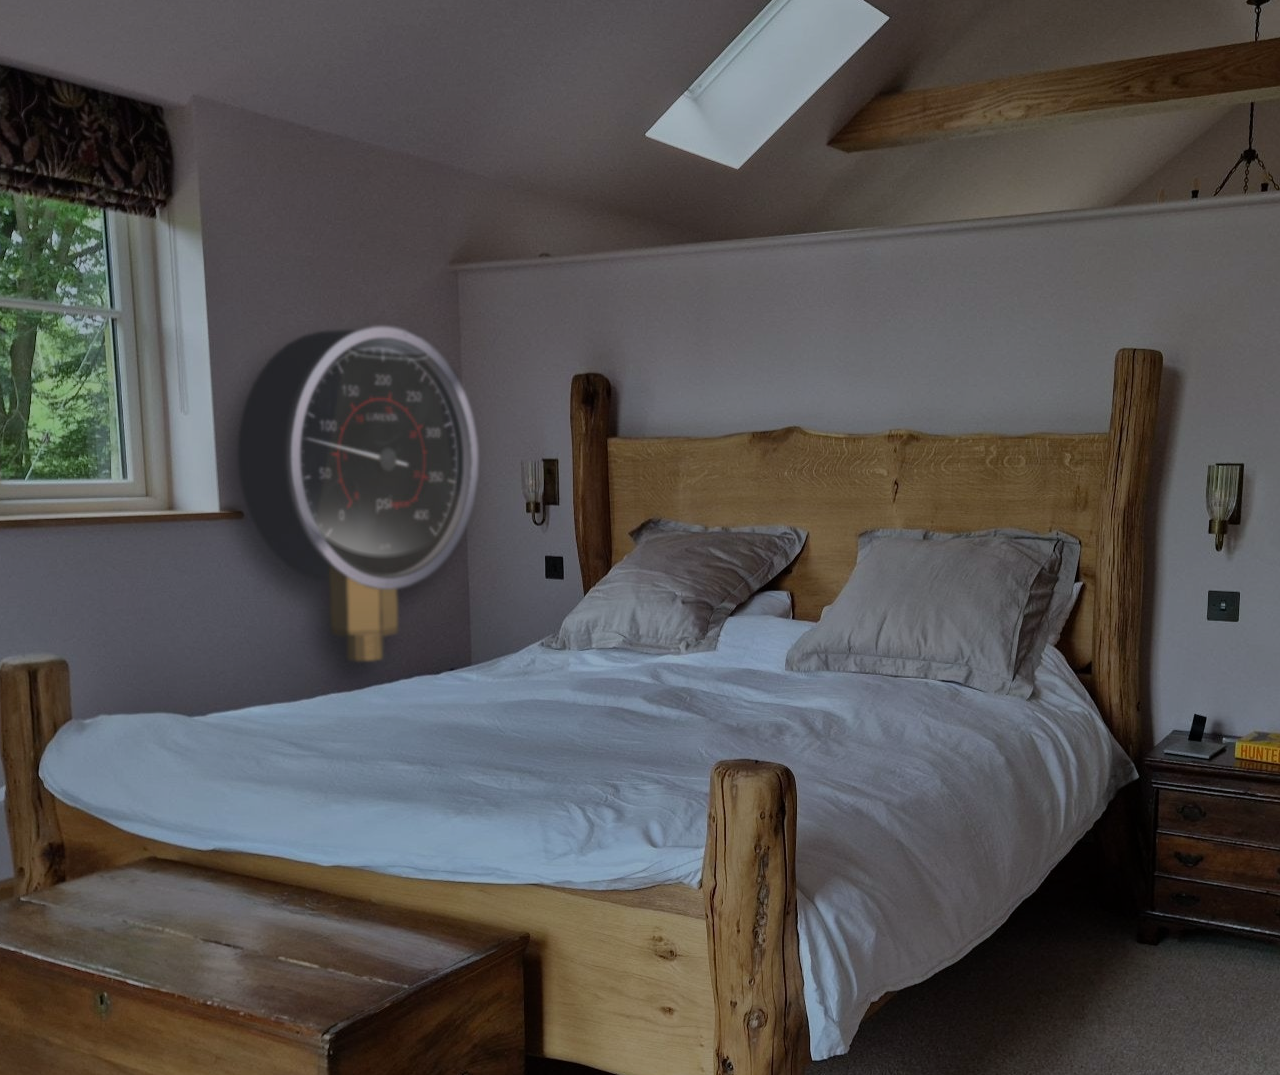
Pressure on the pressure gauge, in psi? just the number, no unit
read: 80
